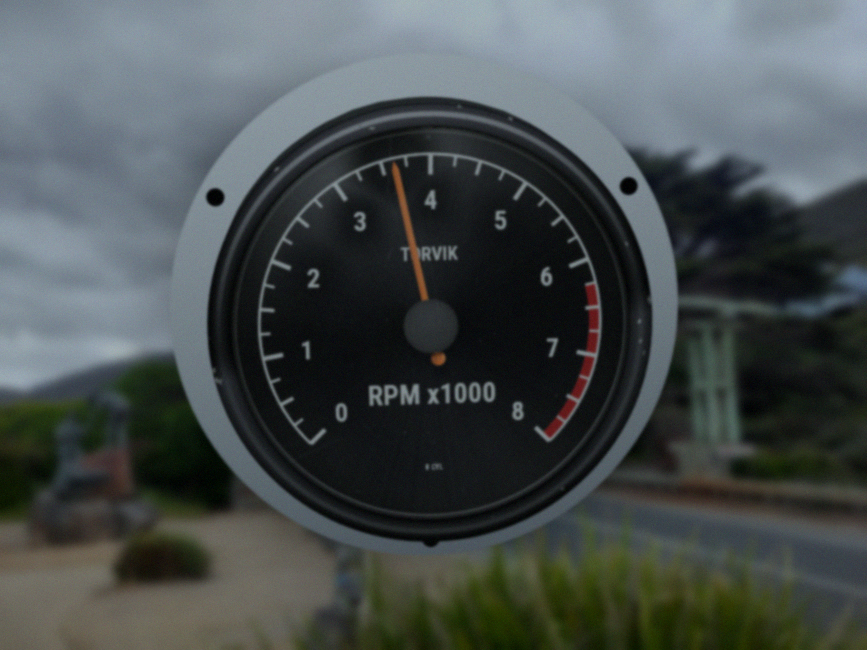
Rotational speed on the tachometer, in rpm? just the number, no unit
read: 3625
